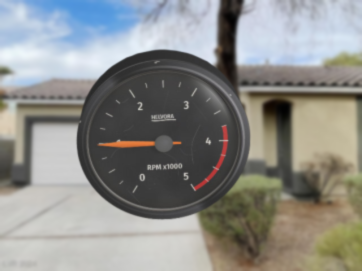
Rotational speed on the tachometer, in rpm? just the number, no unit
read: 1000
